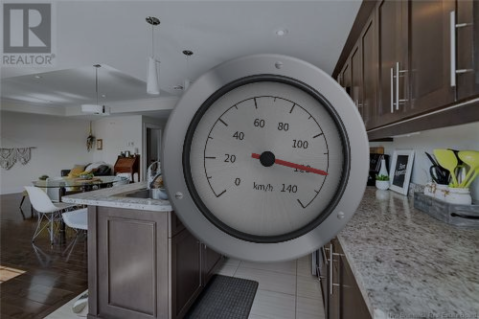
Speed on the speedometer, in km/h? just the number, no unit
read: 120
